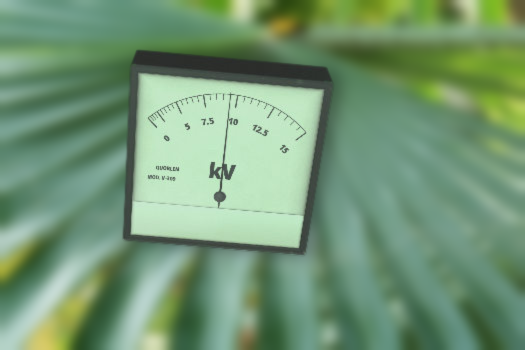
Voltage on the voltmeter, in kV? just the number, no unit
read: 9.5
